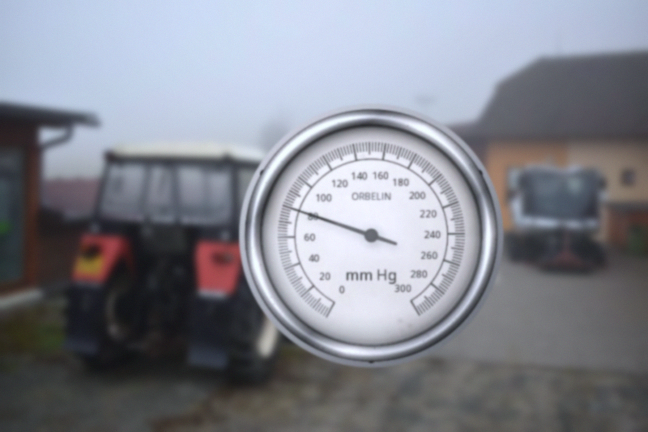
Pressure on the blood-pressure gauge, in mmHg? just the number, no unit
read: 80
